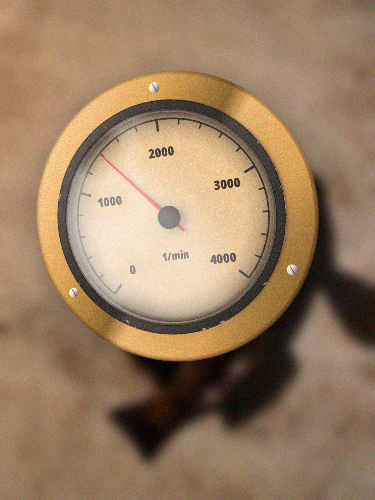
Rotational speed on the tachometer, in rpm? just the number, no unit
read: 1400
